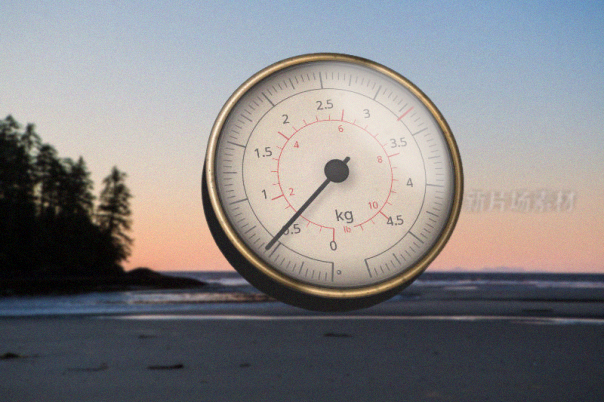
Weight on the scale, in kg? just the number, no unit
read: 0.55
